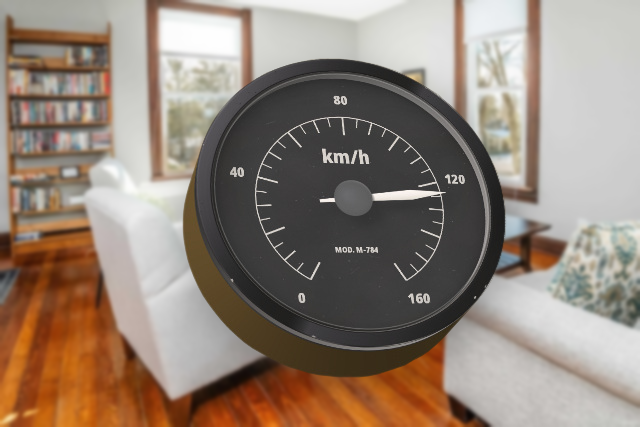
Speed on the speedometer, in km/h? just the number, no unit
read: 125
